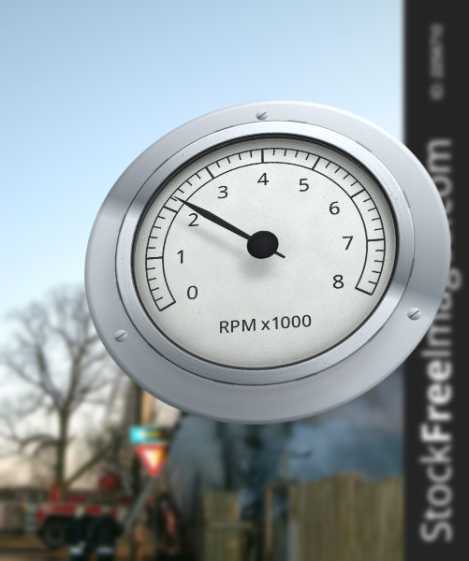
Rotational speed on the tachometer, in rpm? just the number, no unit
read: 2200
